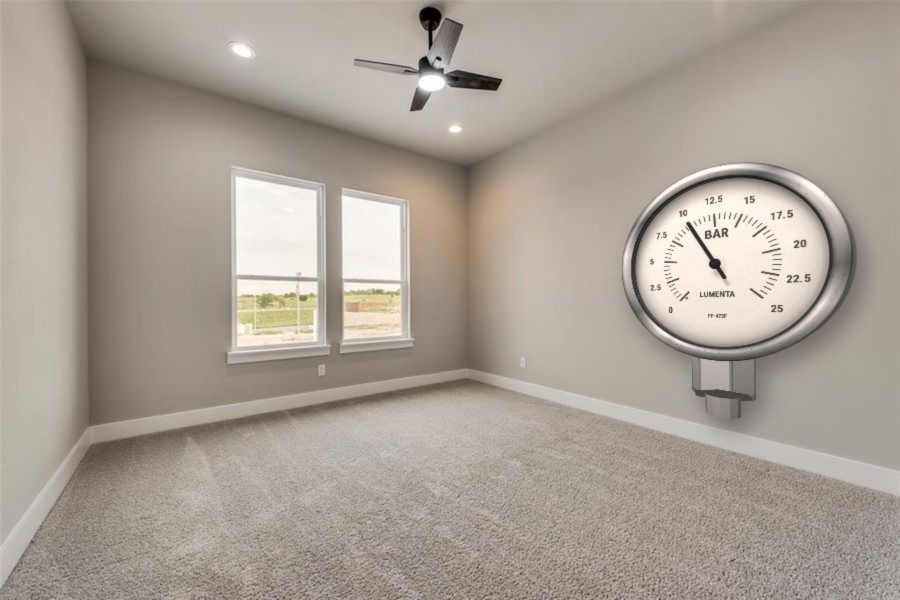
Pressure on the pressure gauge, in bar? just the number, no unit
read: 10
